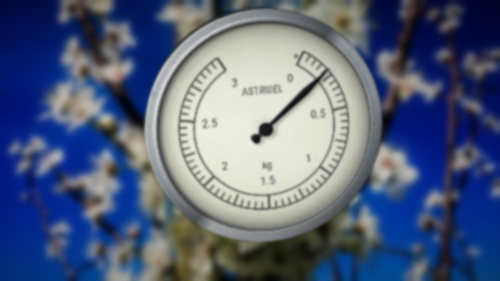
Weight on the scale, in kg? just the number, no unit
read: 0.2
